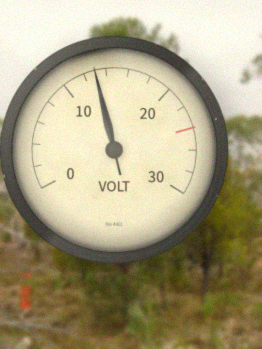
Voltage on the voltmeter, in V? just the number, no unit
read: 13
